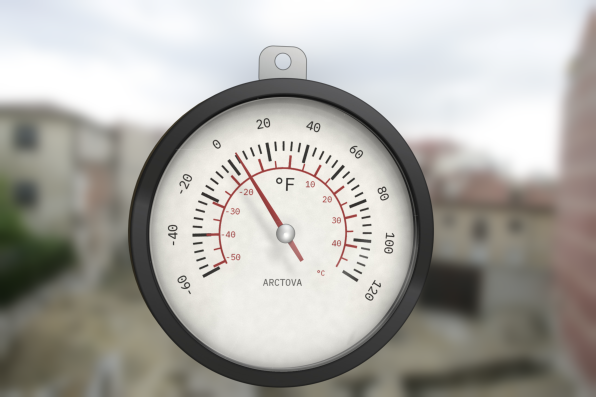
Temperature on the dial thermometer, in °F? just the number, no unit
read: 4
